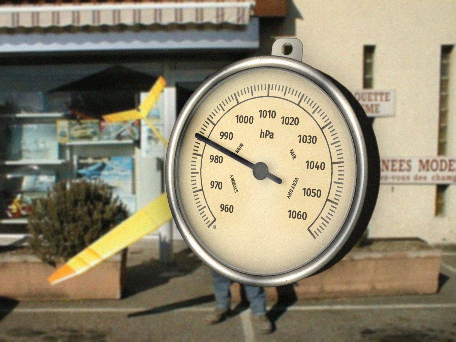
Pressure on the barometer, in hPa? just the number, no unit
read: 985
